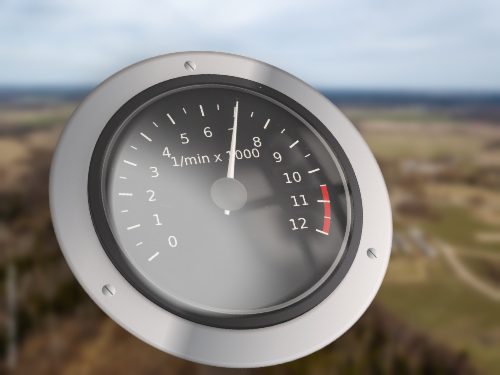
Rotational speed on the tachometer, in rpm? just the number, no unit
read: 7000
